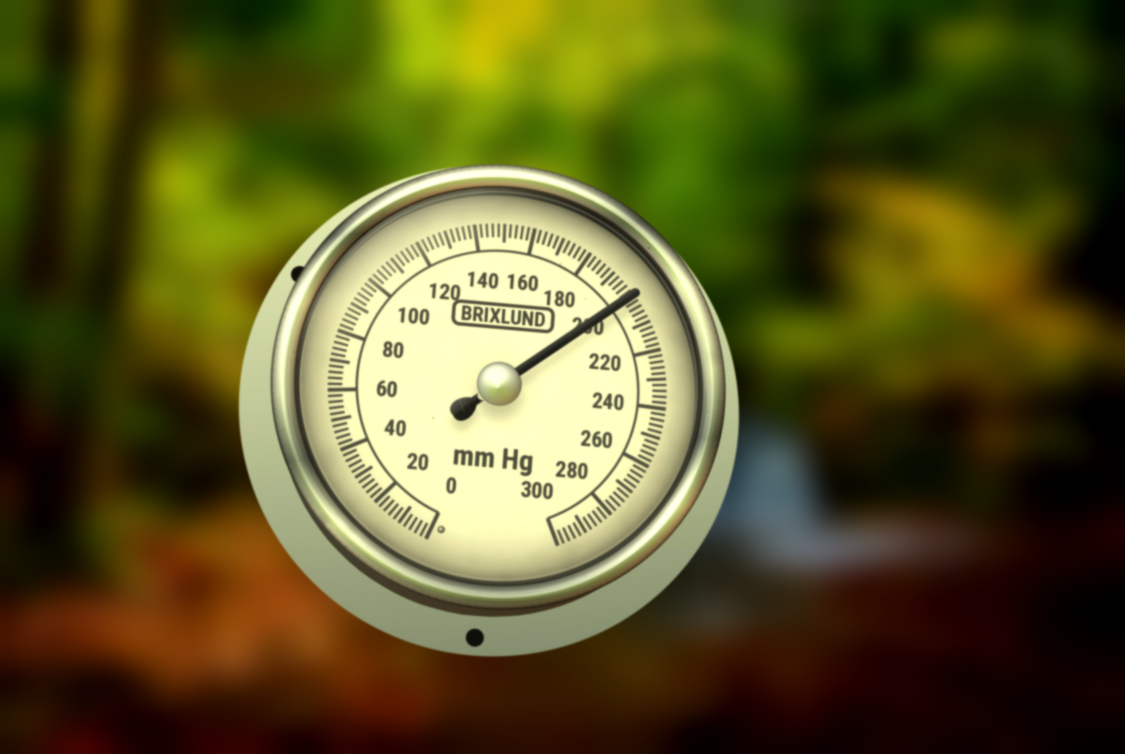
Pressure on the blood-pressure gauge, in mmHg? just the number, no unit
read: 200
